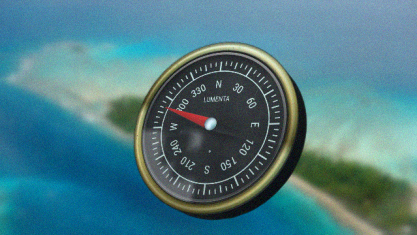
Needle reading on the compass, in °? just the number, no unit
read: 290
